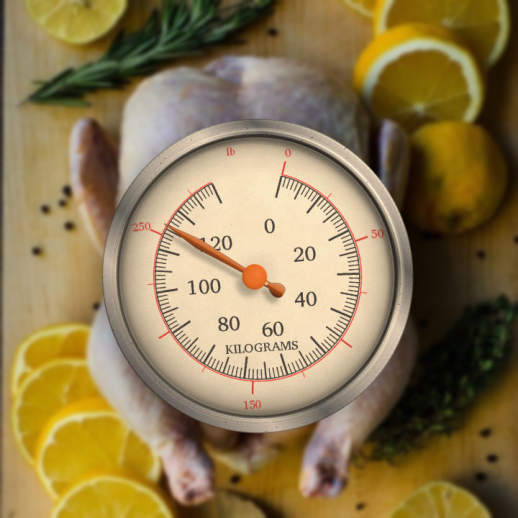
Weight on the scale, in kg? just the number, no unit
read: 116
